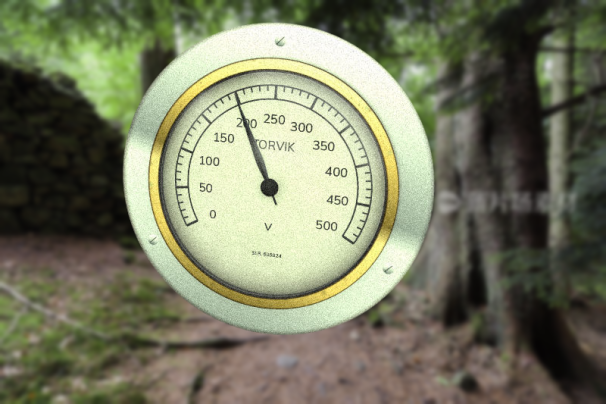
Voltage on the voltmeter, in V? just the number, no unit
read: 200
